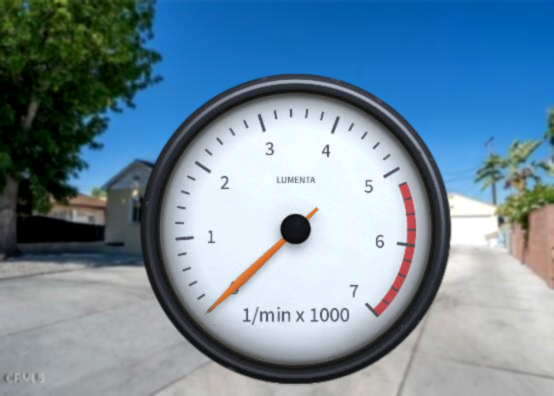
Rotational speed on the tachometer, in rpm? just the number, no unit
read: 0
